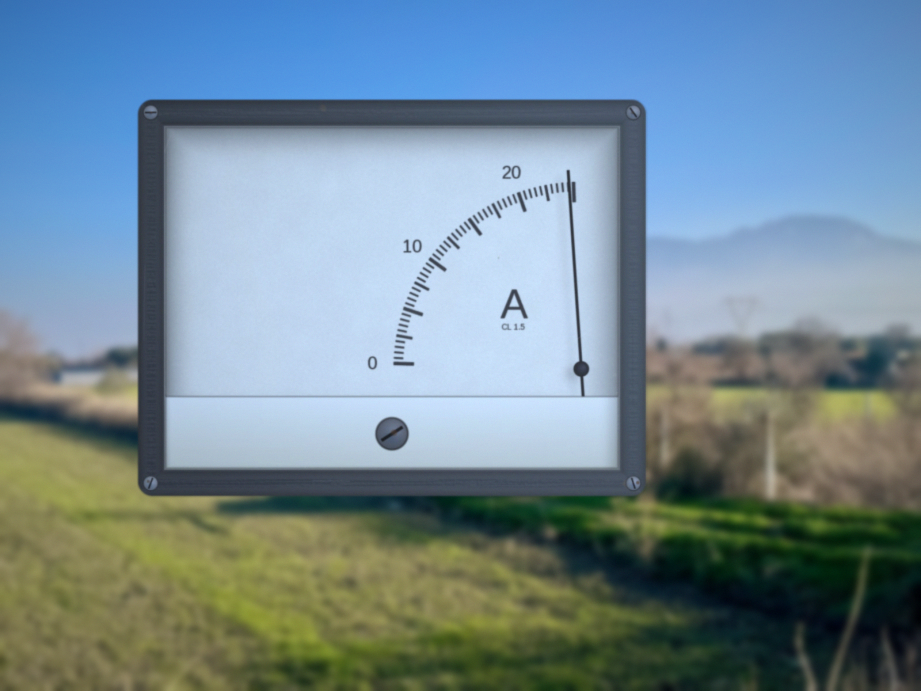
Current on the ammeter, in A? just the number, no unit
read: 24.5
